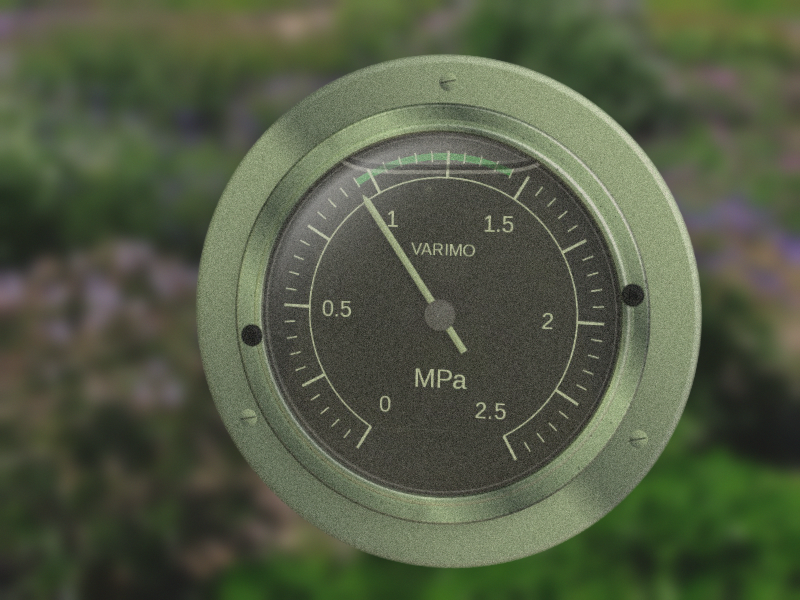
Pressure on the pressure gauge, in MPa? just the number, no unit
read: 0.95
